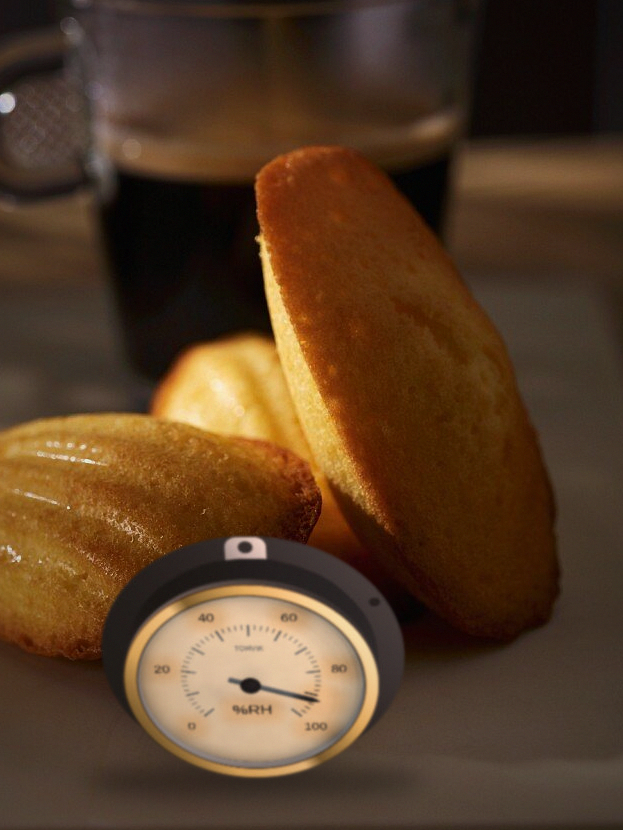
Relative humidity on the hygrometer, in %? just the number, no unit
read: 90
